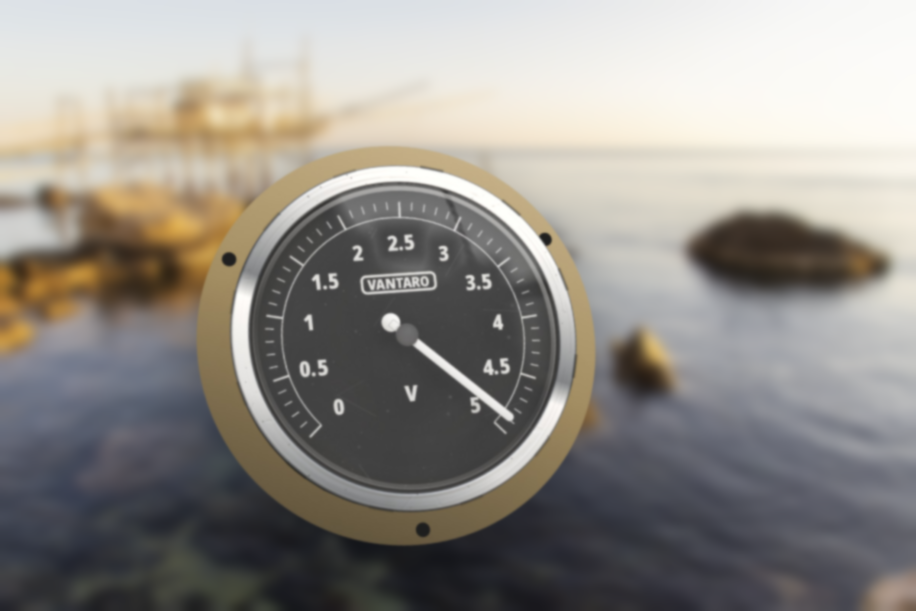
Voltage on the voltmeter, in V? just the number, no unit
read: 4.9
